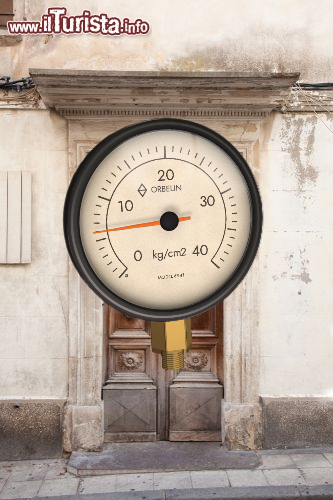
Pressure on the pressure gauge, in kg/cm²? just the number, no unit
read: 6
